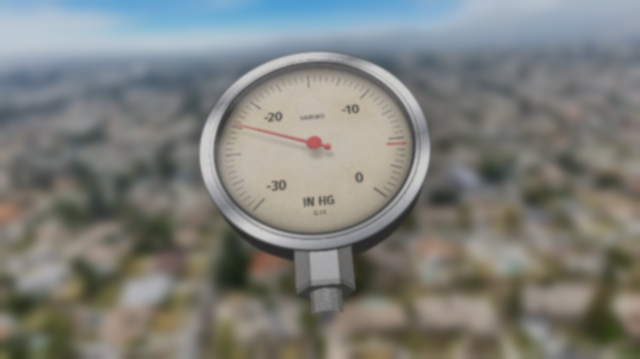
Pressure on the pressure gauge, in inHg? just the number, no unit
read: -22.5
